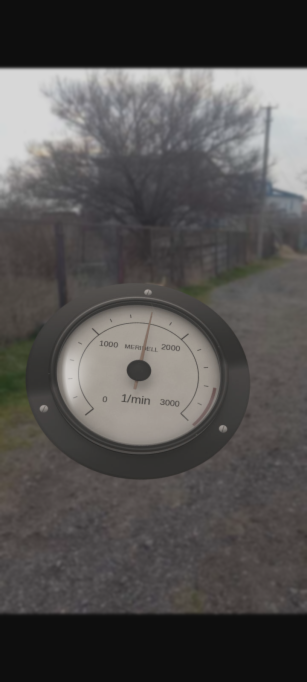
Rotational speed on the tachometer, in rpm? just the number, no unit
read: 1600
